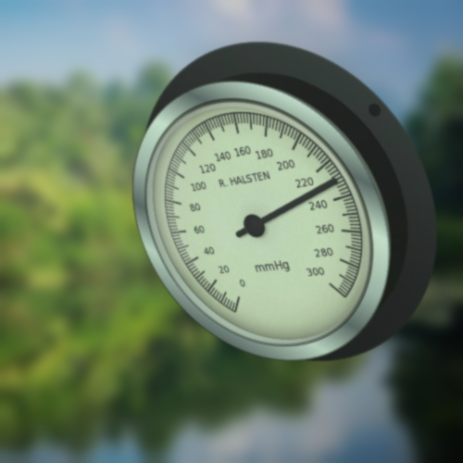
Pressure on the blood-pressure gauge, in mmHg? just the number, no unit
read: 230
